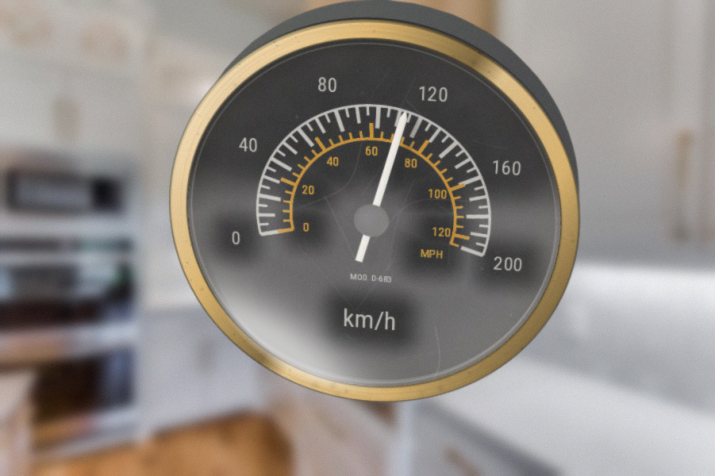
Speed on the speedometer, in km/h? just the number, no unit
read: 112.5
